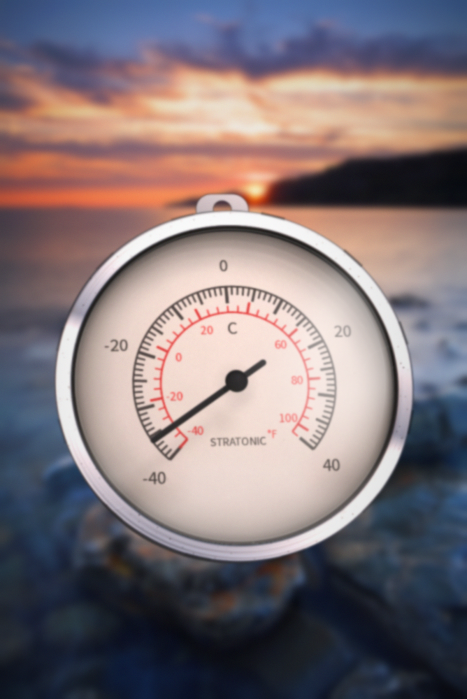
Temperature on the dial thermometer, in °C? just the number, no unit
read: -36
